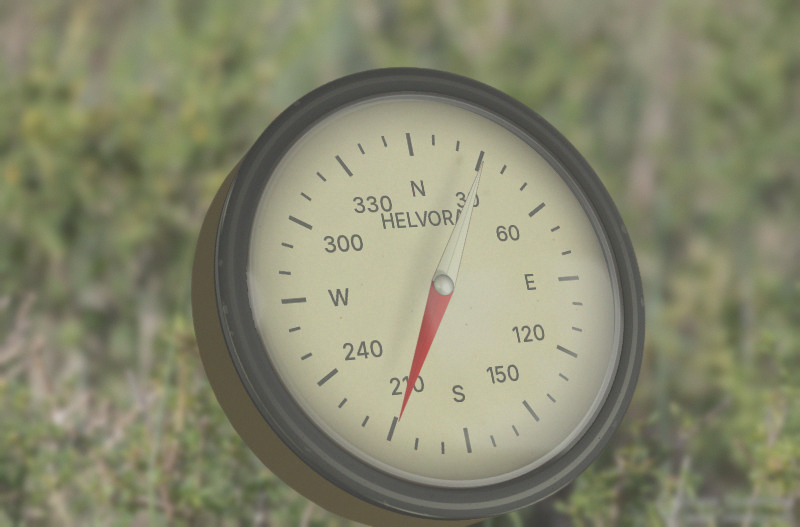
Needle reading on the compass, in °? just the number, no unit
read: 210
